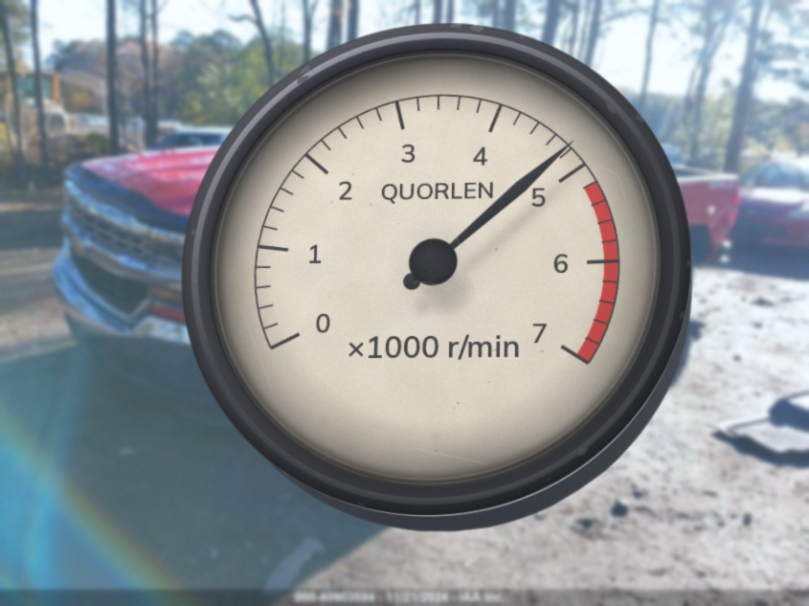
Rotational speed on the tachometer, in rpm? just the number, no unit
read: 4800
